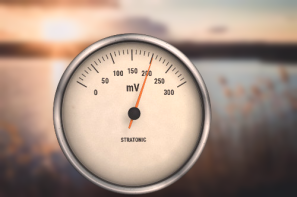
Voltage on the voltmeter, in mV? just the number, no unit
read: 200
